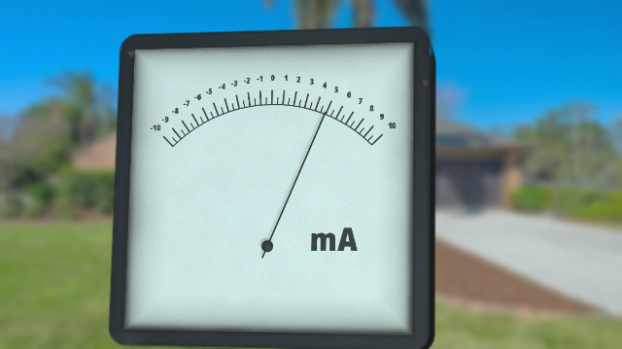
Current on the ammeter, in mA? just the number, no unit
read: 5
